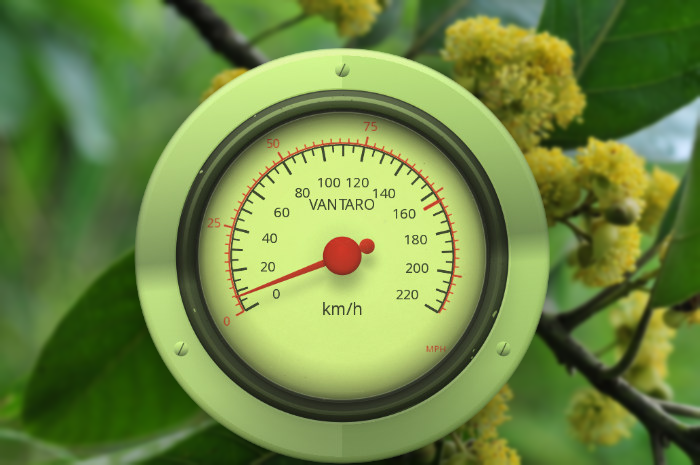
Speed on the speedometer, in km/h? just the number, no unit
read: 7.5
